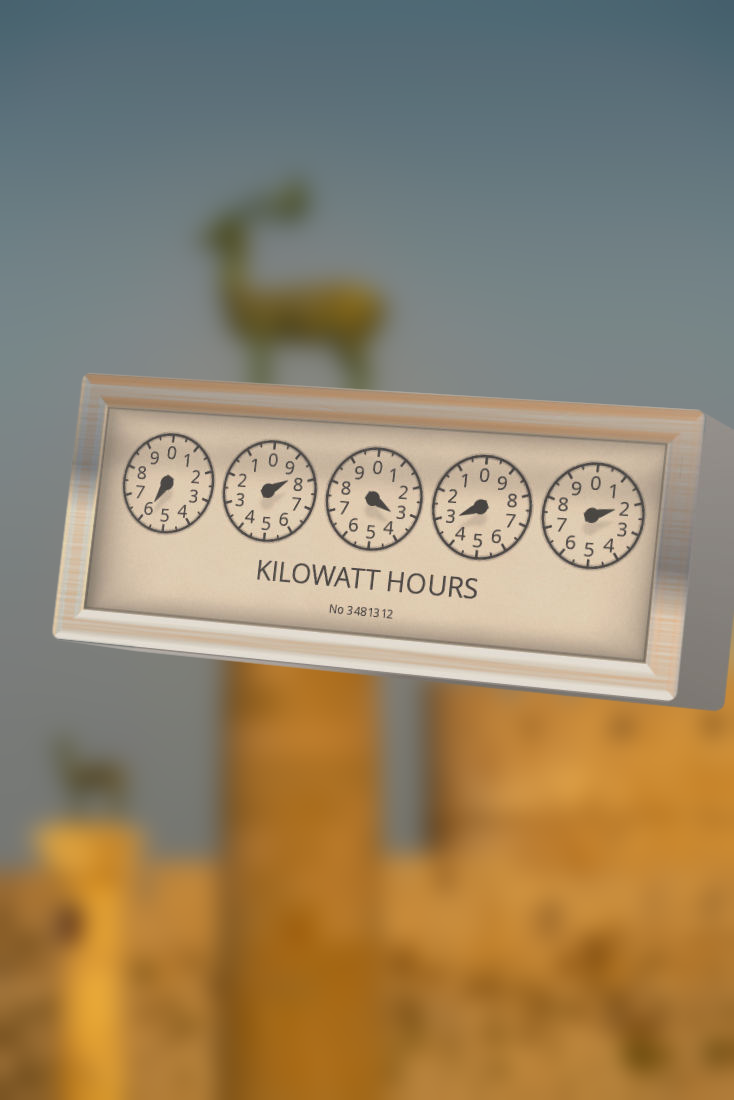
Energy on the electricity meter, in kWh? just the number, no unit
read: 58332
